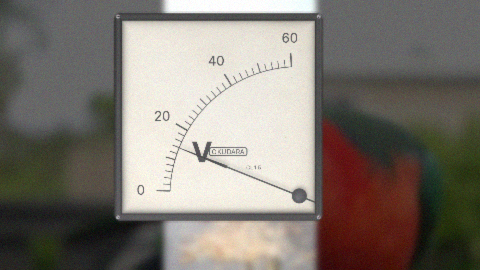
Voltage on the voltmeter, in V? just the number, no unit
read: 14
